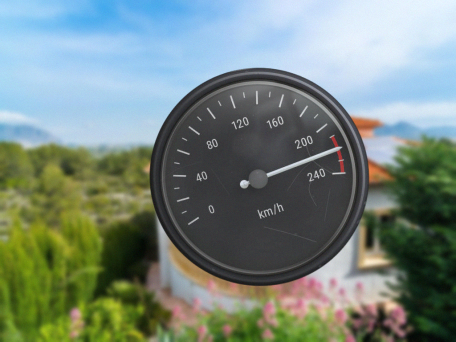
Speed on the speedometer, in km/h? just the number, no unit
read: 220
